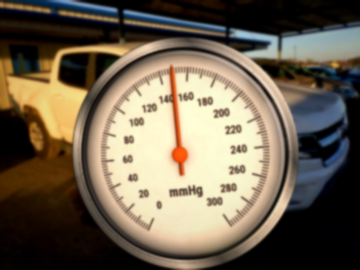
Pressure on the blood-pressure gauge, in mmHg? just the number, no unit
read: 150
